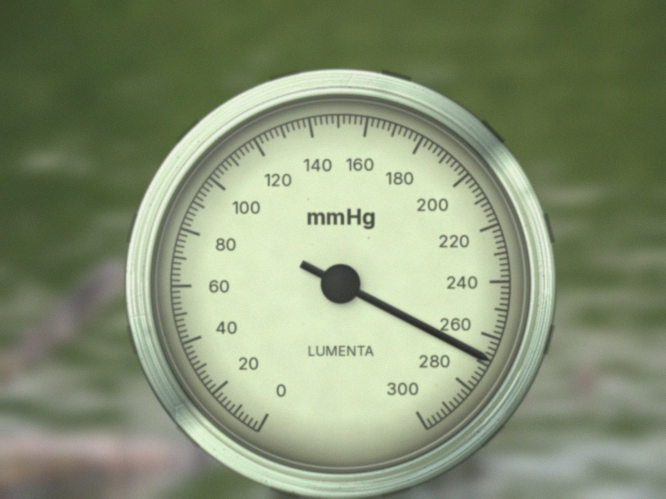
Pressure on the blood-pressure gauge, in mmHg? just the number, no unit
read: 268
